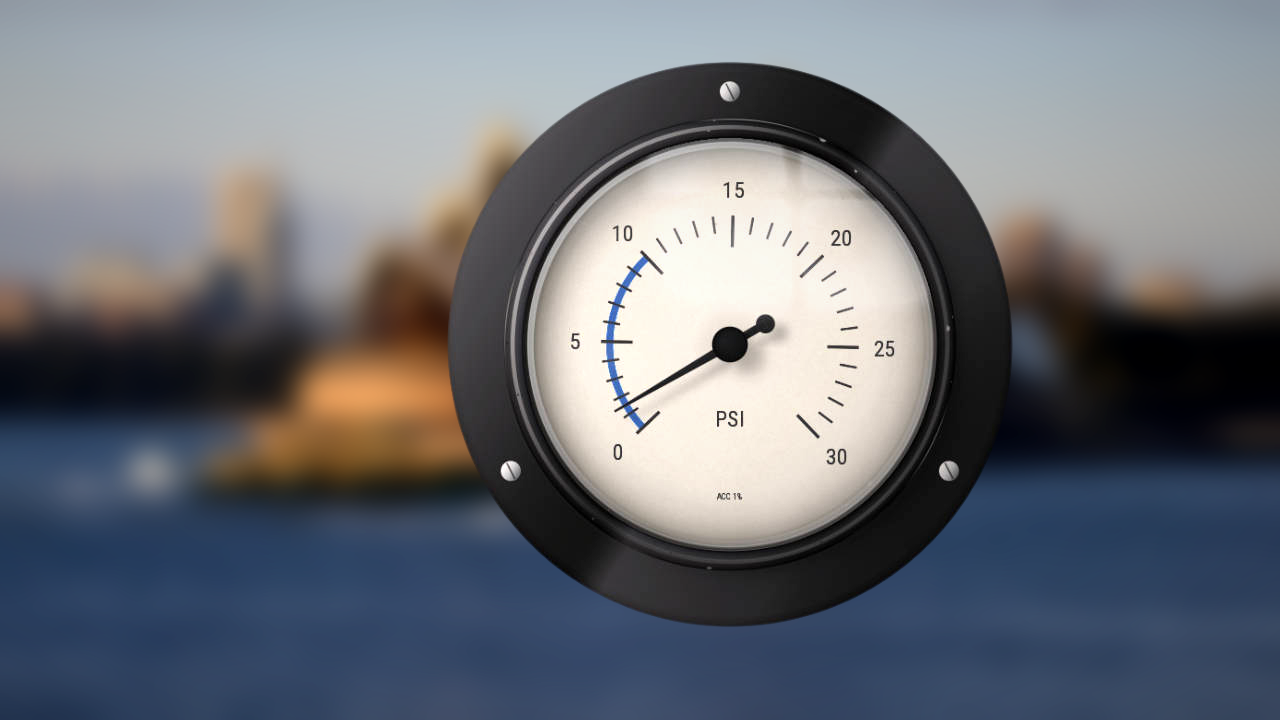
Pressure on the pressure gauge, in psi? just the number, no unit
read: 1.5
